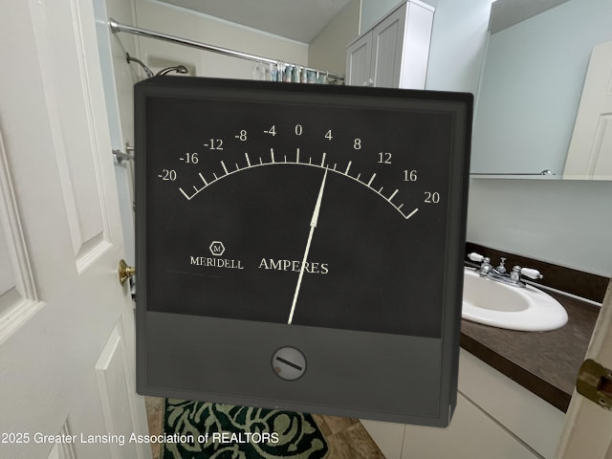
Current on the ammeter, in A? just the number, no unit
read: 5
